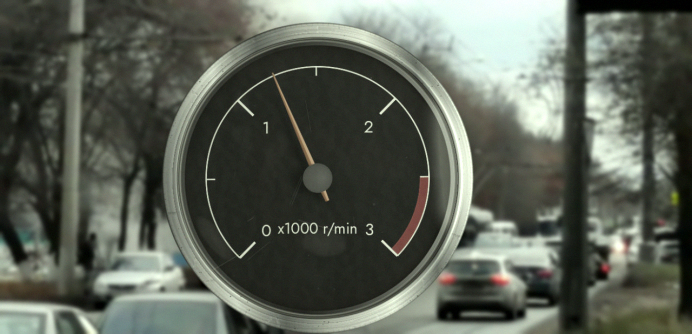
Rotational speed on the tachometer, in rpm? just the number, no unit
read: 1250
